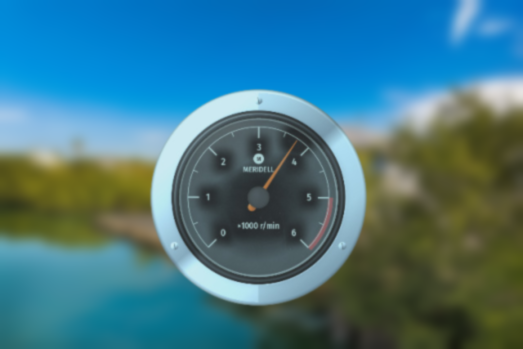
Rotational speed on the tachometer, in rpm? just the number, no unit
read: 3750
